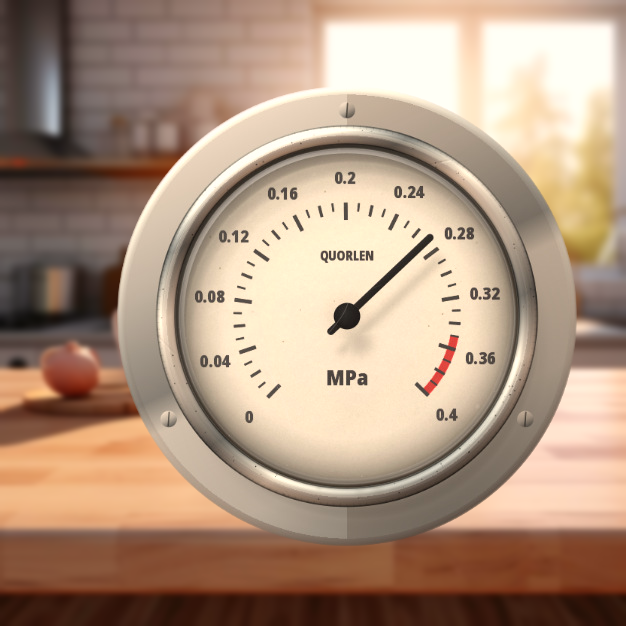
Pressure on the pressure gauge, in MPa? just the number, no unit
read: 0.27
